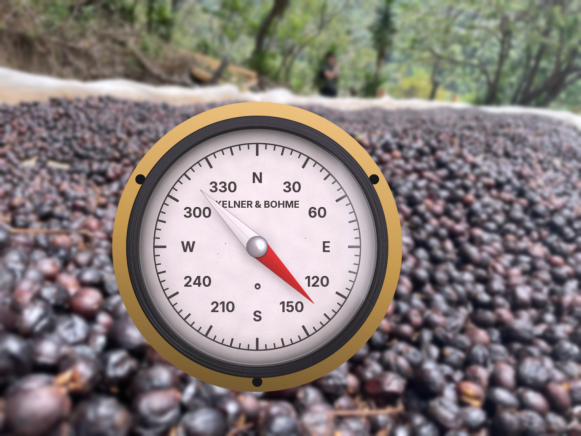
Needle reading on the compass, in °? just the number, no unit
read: 135
